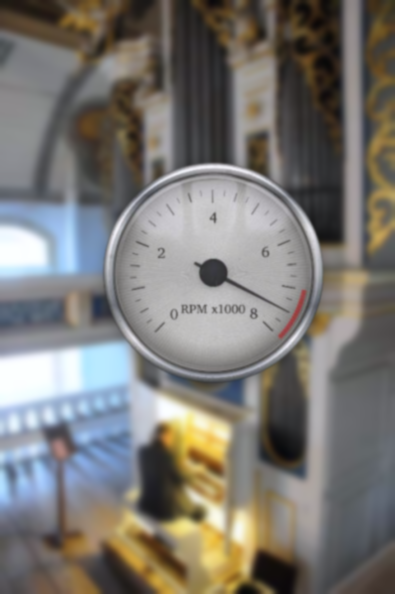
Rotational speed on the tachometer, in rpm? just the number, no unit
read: 7500
